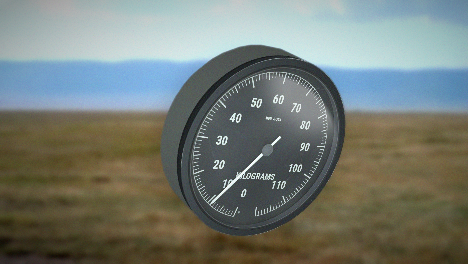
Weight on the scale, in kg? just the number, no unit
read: 10
